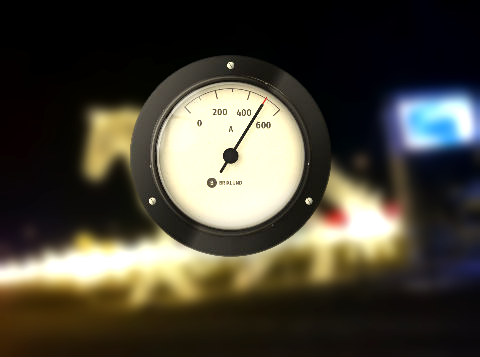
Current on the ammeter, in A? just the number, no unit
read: 500
